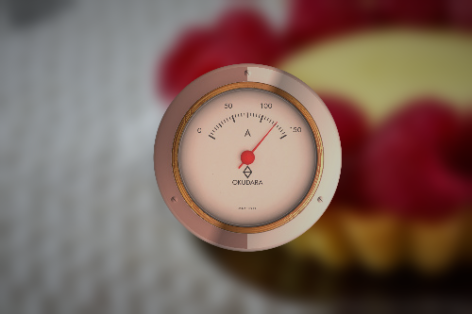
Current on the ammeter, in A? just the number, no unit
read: 125
